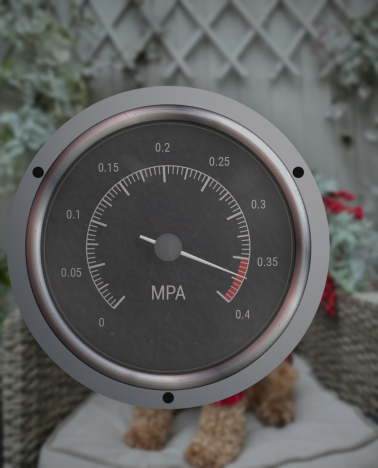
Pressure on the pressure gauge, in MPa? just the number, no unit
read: 0.37
